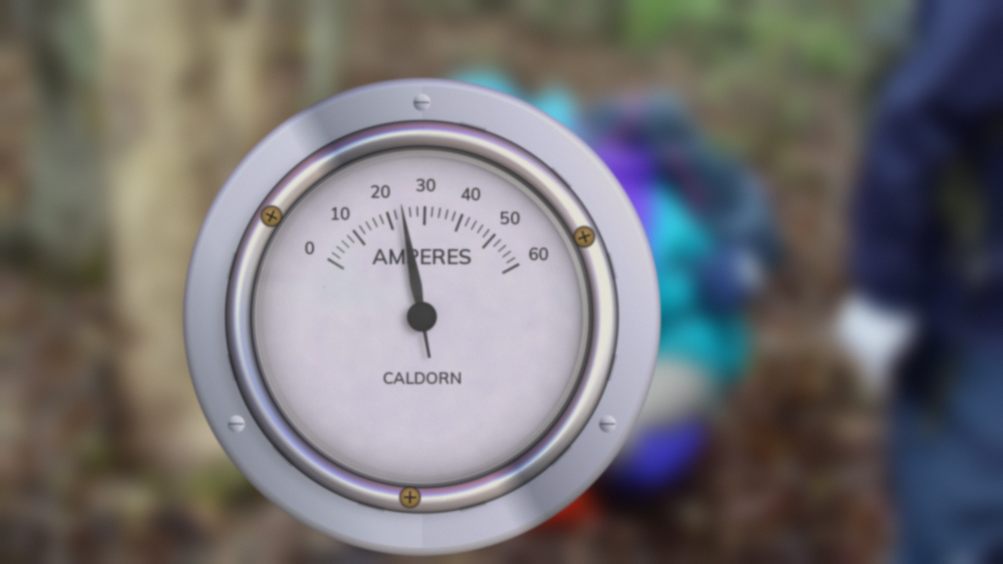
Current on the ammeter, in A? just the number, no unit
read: 24
